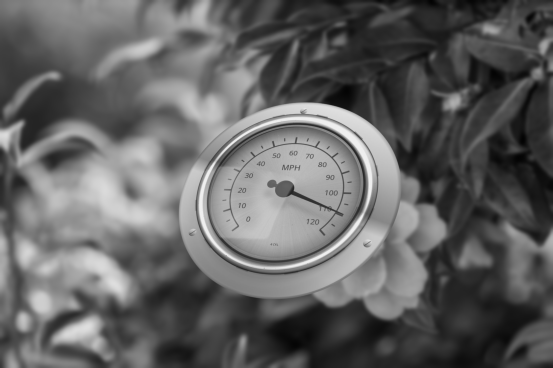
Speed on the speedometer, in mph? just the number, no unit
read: 110
